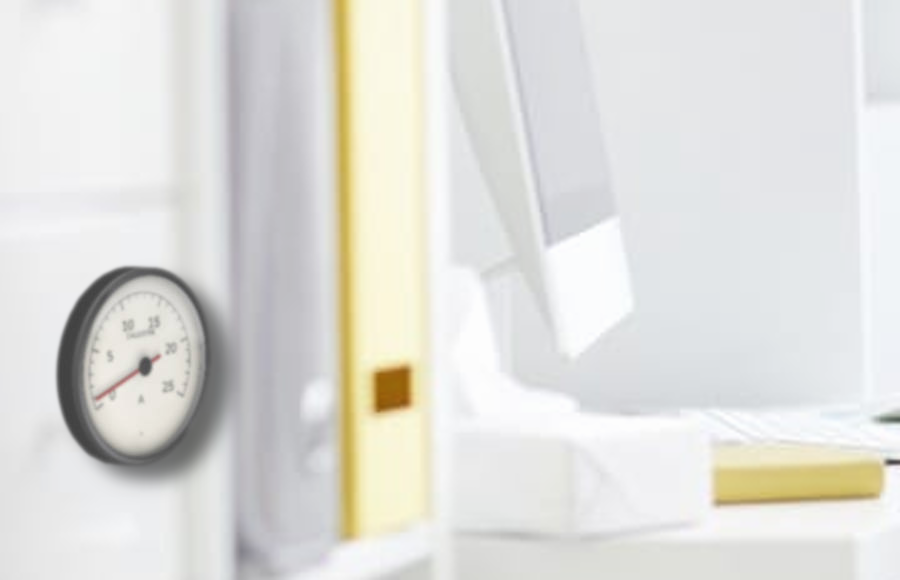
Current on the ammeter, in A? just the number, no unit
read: 1
